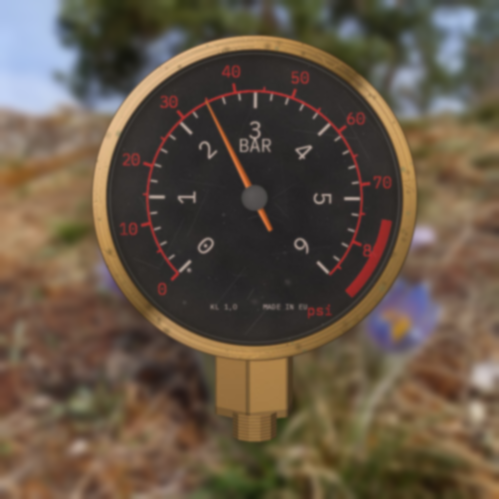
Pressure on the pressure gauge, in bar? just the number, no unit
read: 2.4
